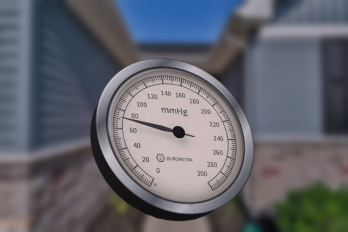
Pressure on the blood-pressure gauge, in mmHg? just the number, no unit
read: 70
